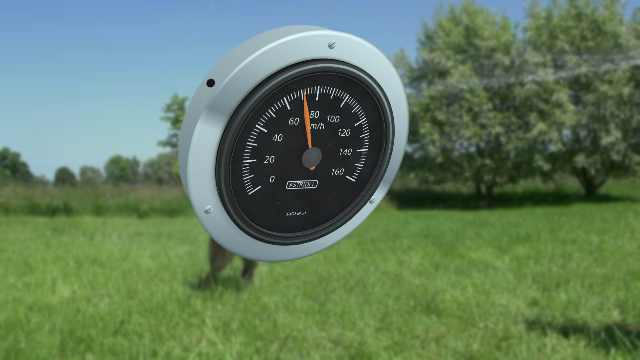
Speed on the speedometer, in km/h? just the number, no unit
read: 70
